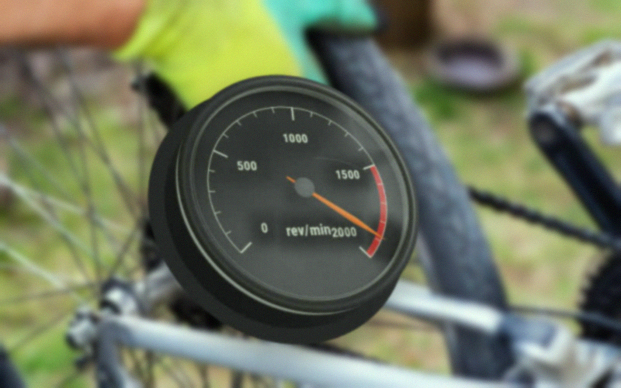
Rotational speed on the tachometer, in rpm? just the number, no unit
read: 1900
